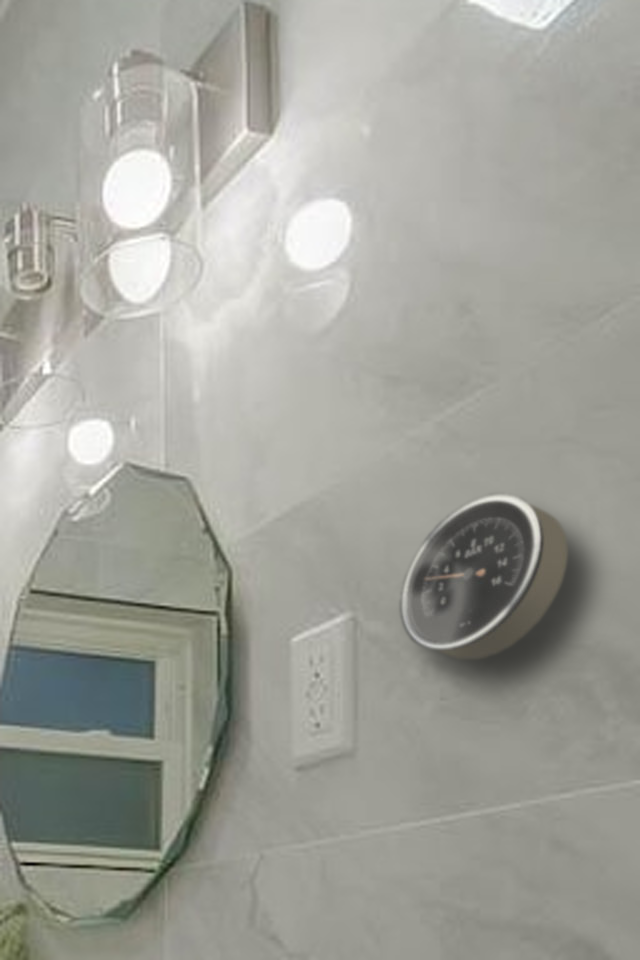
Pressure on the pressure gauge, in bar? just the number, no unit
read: 3
